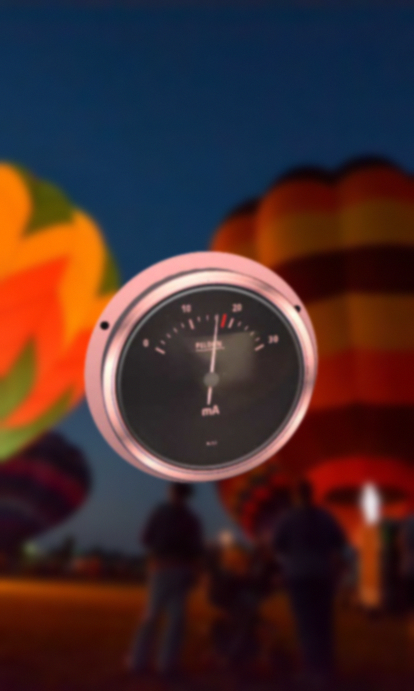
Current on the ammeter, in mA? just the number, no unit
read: 16
